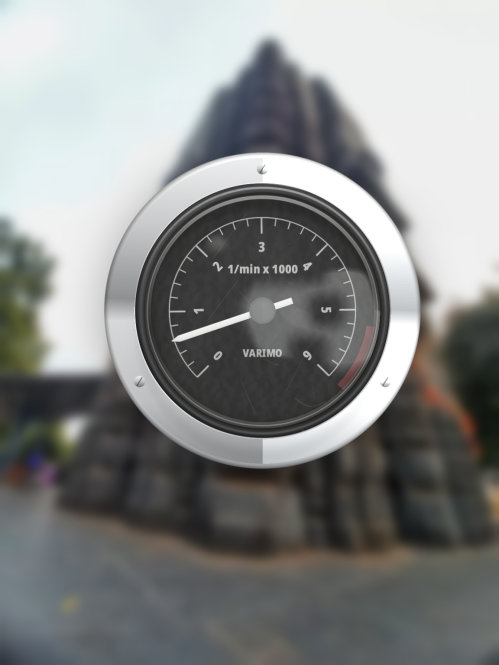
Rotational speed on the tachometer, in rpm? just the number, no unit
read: 600
